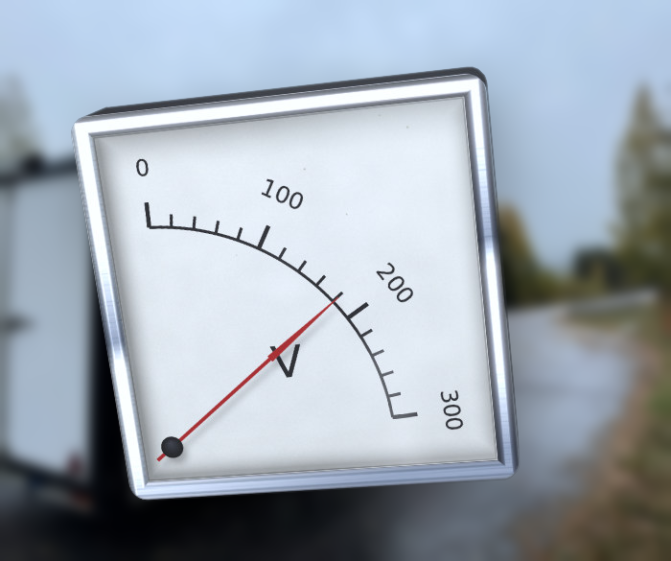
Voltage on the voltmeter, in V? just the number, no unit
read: 180
